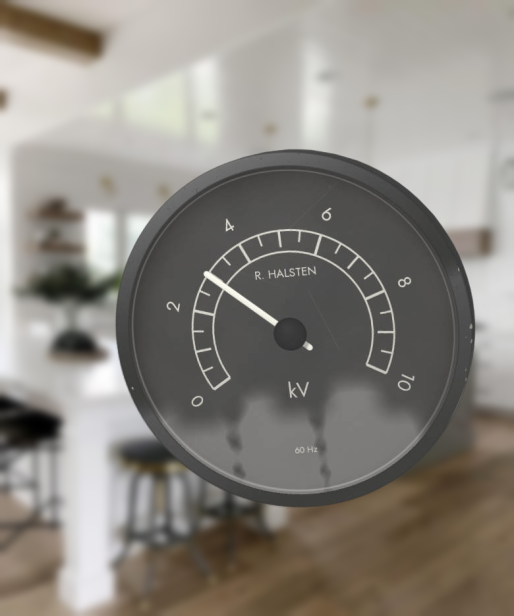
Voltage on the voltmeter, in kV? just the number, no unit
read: 3
